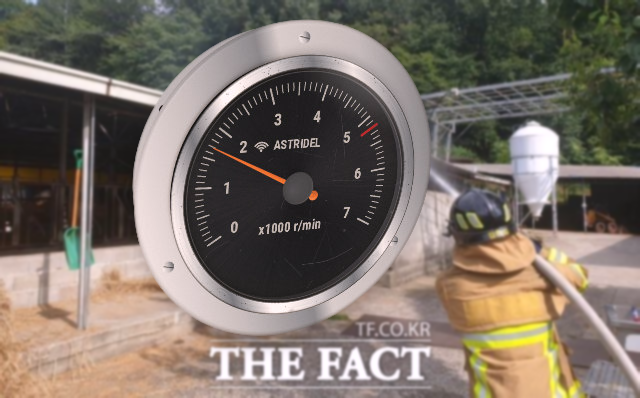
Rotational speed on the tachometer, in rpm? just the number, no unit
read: 1700
